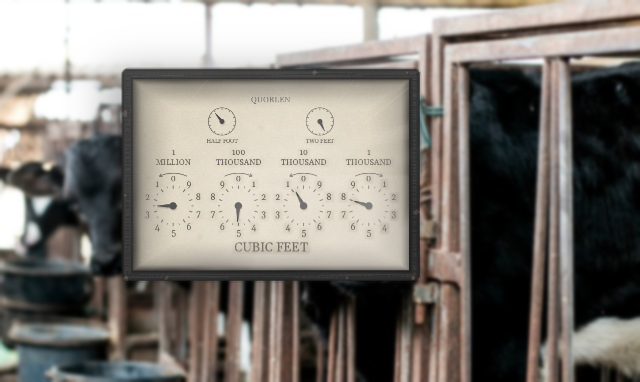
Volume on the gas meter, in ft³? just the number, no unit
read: 250800
